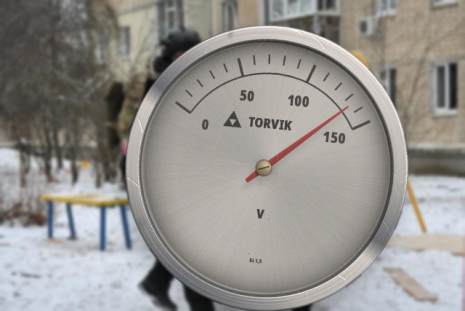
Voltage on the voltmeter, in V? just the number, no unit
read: 135
